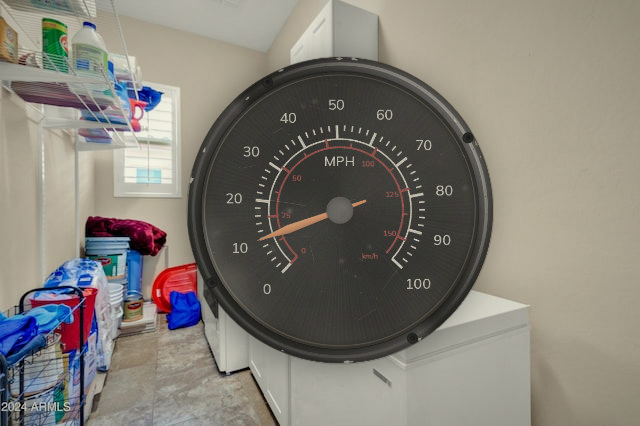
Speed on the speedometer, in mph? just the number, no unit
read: 10
